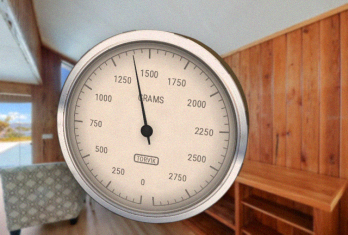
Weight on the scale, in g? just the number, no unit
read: 1400
